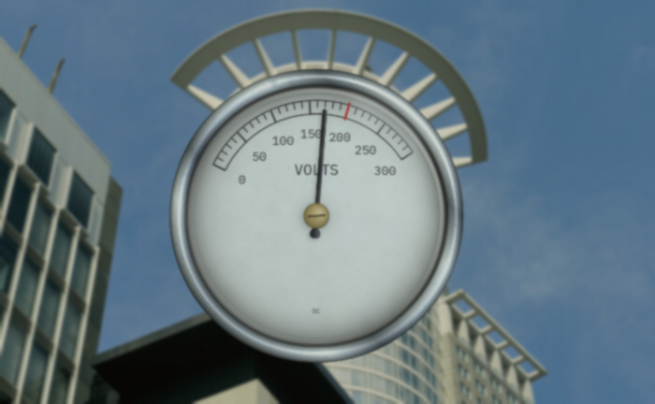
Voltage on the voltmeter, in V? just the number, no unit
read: 170
